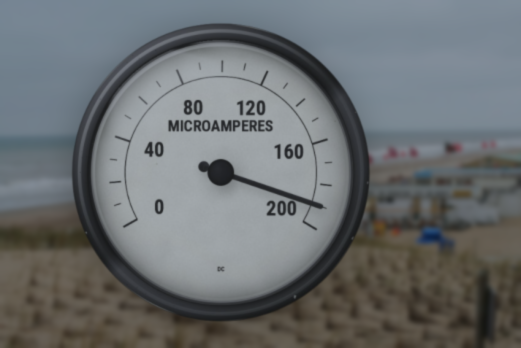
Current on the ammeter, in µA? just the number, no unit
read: 190
